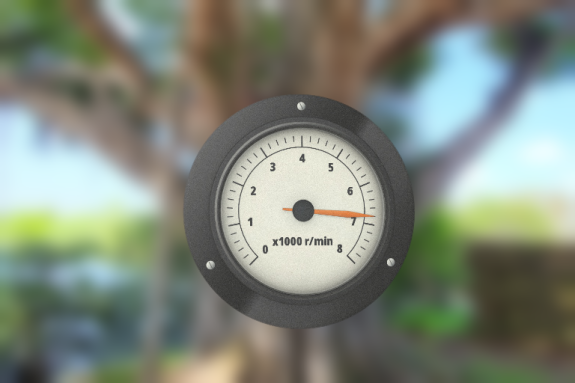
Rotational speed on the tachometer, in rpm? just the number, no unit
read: 6800
